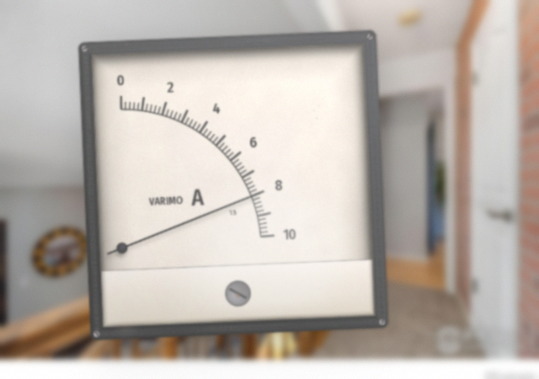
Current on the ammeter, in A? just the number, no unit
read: 8
